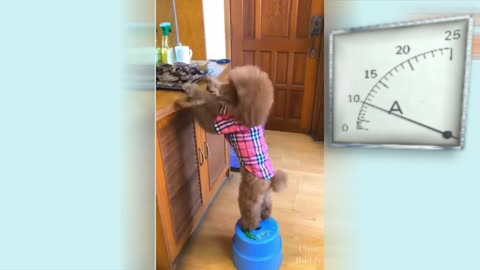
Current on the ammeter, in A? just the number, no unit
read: 10
